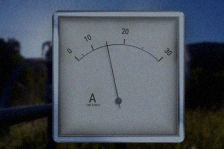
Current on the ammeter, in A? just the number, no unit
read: 15
